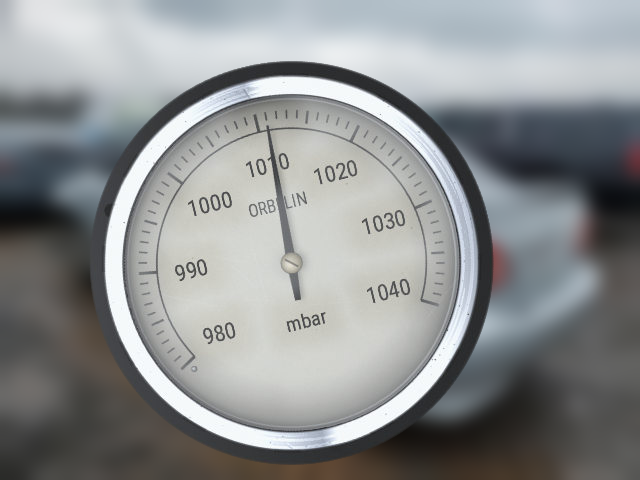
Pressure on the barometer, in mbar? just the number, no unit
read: 1011
